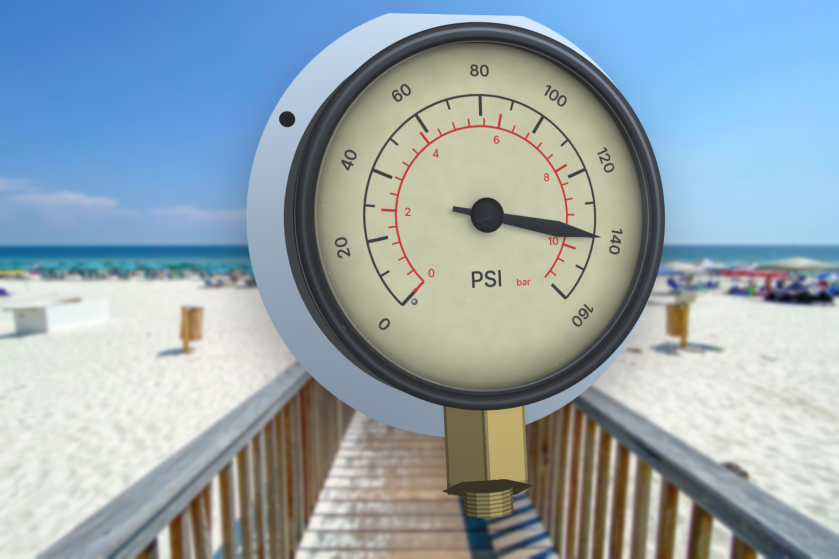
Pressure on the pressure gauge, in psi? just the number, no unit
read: 140
